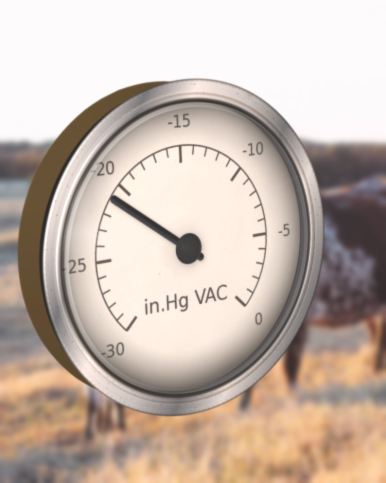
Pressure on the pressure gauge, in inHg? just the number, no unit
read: -21
